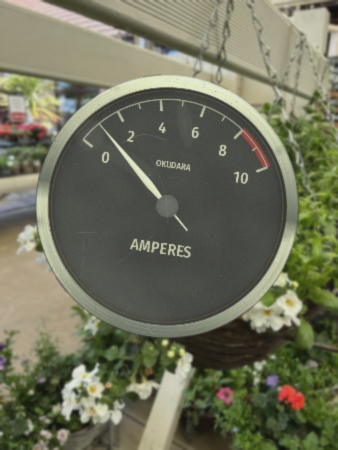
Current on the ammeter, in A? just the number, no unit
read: 1
